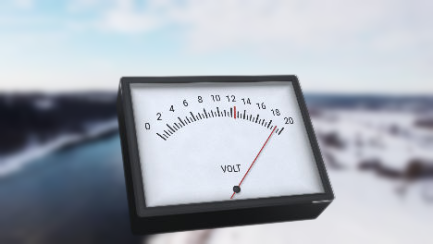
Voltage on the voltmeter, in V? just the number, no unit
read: 19
